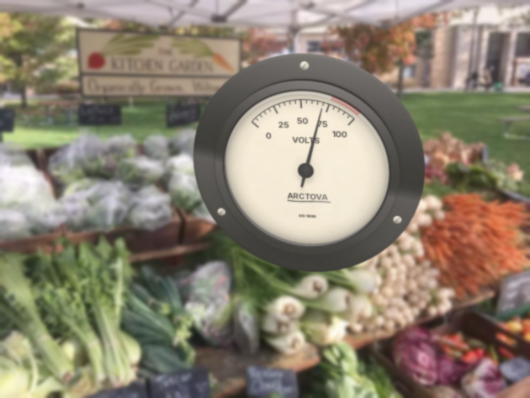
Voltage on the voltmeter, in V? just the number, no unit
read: 70
